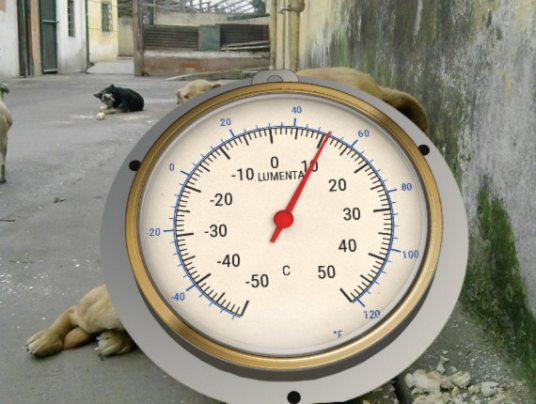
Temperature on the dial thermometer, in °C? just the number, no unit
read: 11
